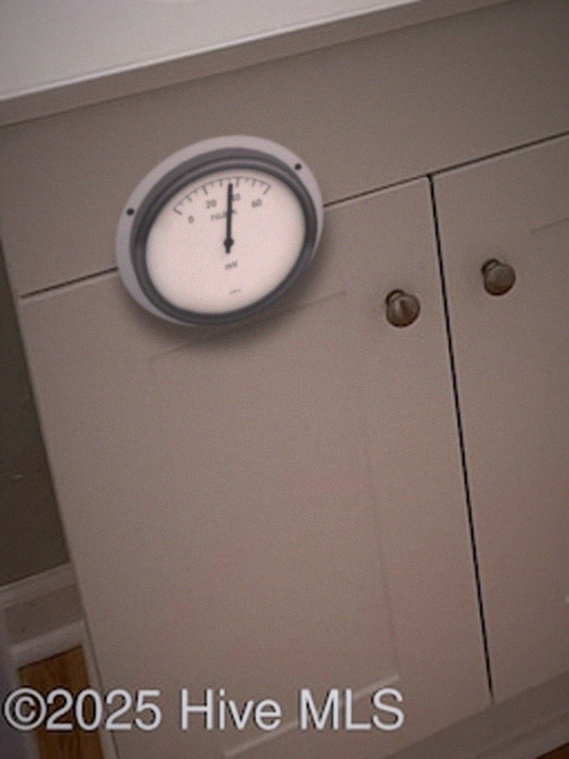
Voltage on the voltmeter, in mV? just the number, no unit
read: 35
